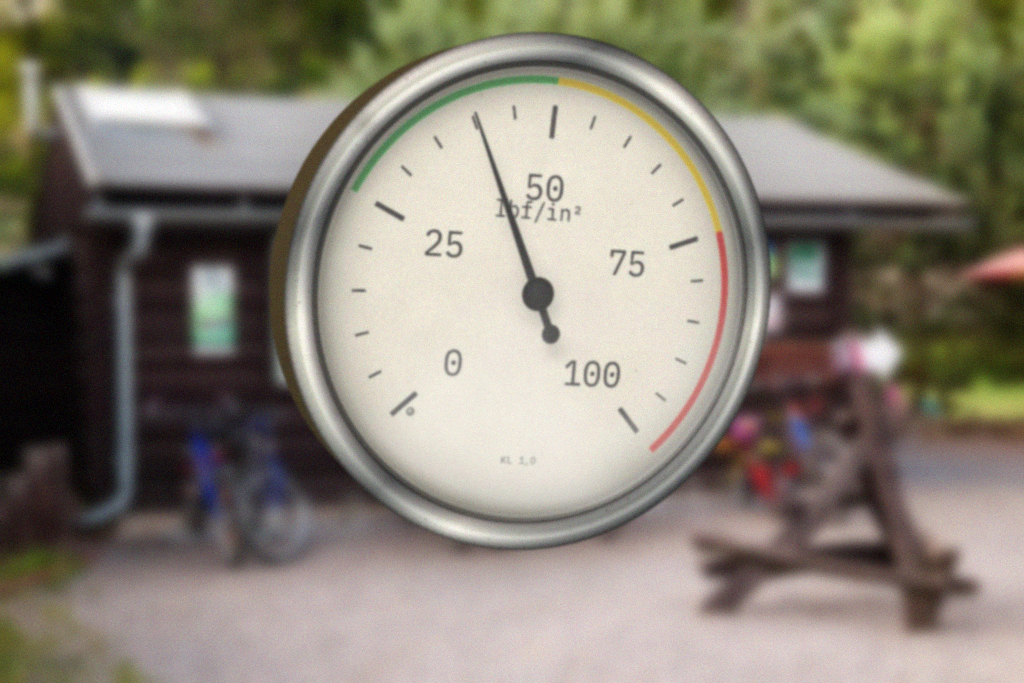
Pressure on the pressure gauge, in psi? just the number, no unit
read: 40
